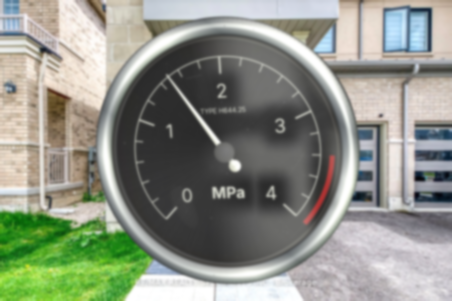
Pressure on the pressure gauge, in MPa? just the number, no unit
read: 1.5
